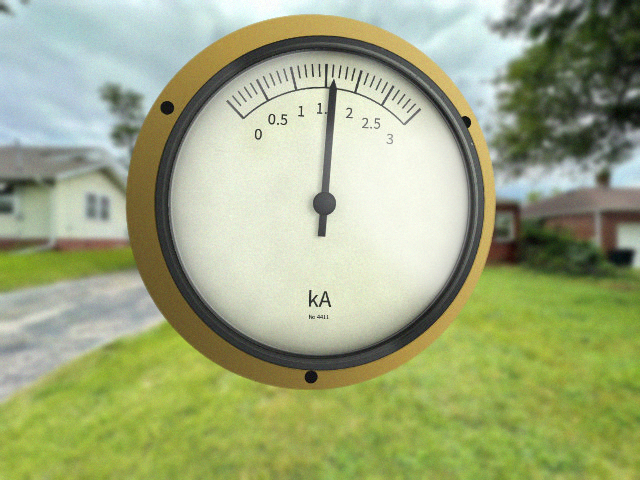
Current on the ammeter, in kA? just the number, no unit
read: 1.6
